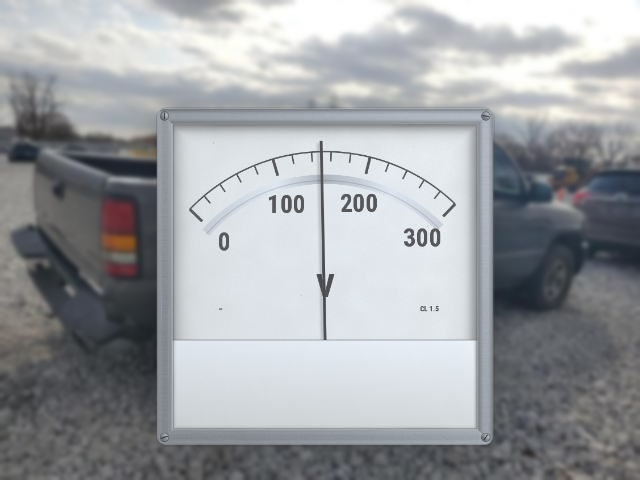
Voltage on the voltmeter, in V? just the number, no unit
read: 150
